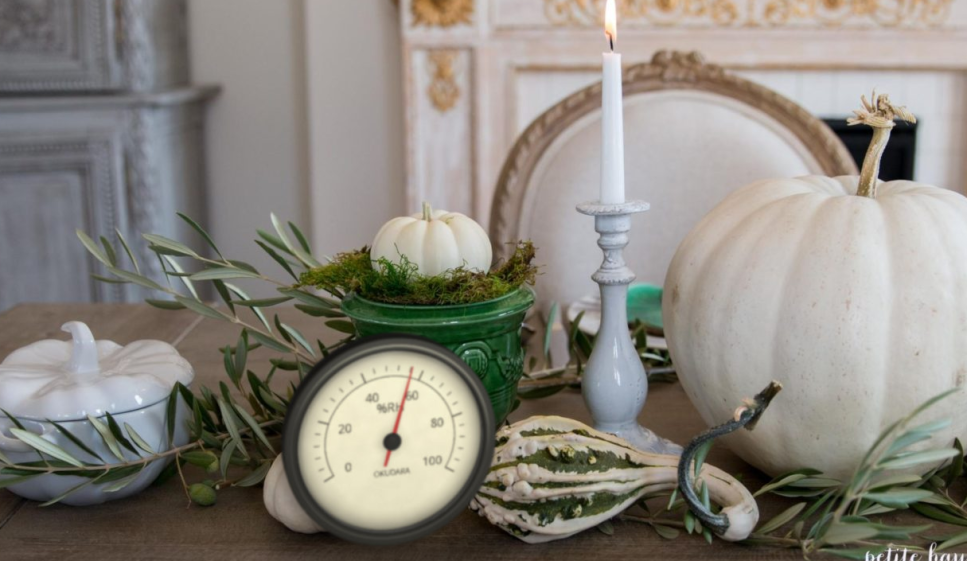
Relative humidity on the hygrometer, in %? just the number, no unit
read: 56
